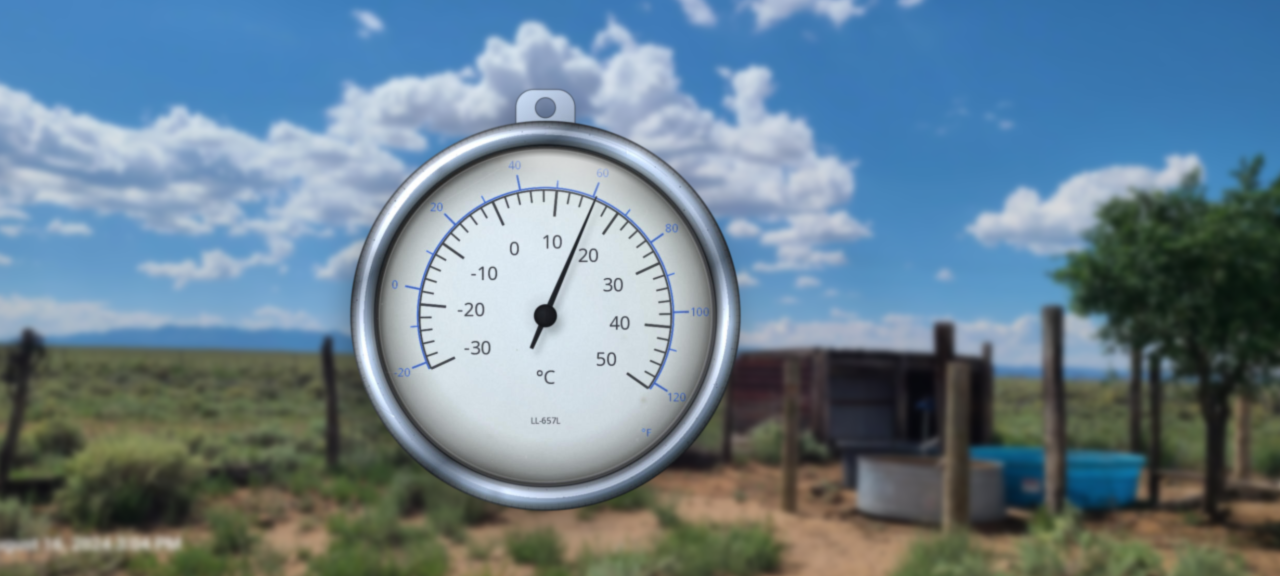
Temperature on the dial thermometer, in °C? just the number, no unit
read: 16
